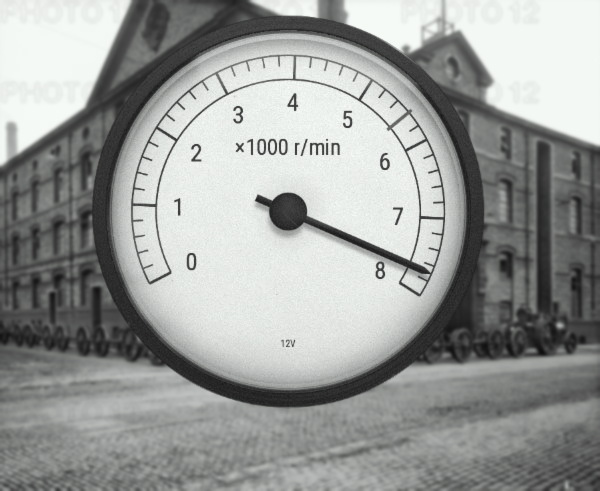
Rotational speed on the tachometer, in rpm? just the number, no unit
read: 7700
